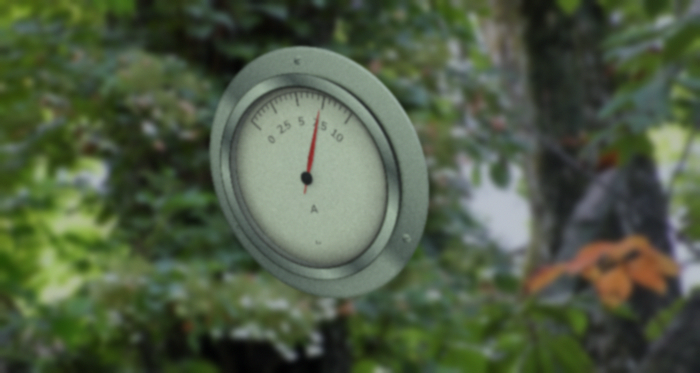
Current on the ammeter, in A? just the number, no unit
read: 7.5
